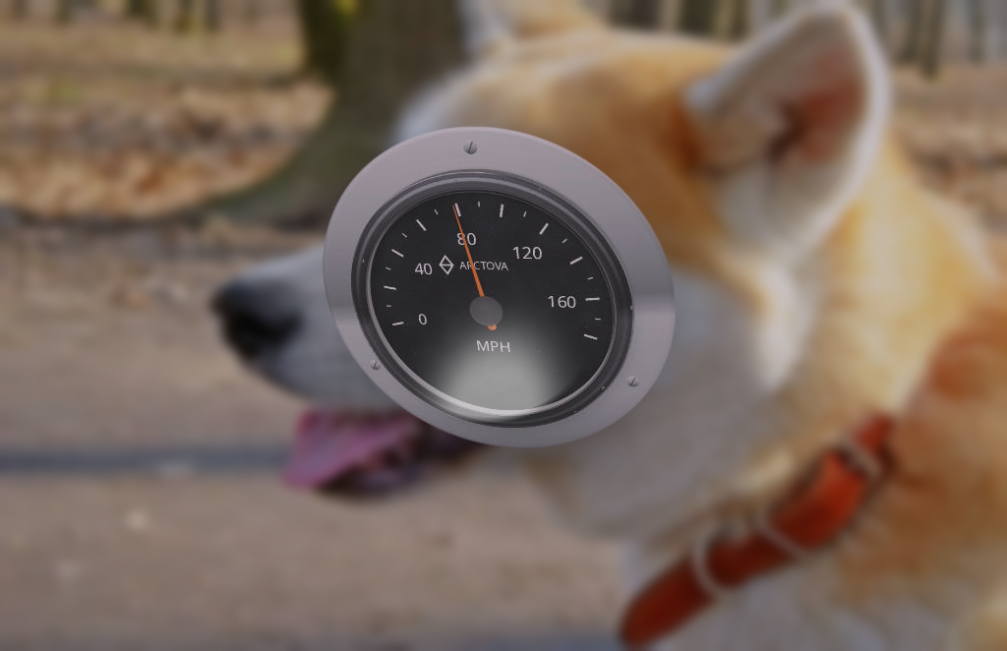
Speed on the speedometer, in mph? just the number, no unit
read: 80
